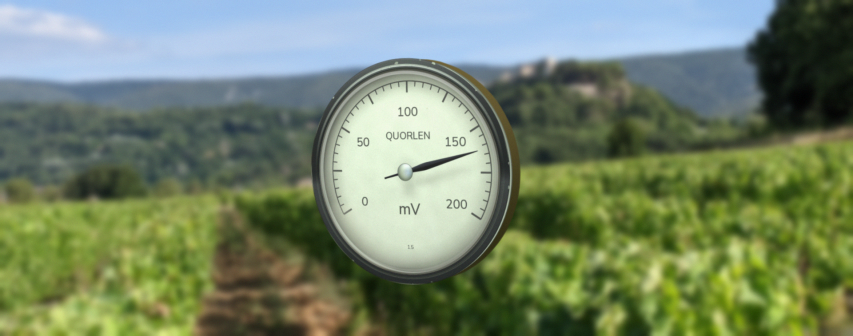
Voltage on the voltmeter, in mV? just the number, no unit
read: 162.5
